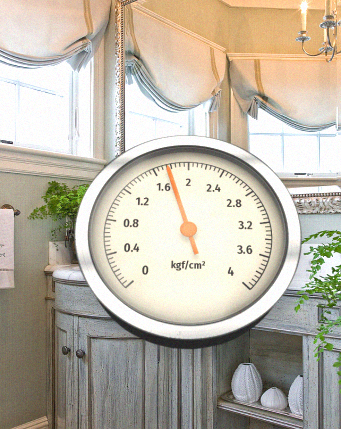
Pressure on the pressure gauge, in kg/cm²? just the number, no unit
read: 1.75
